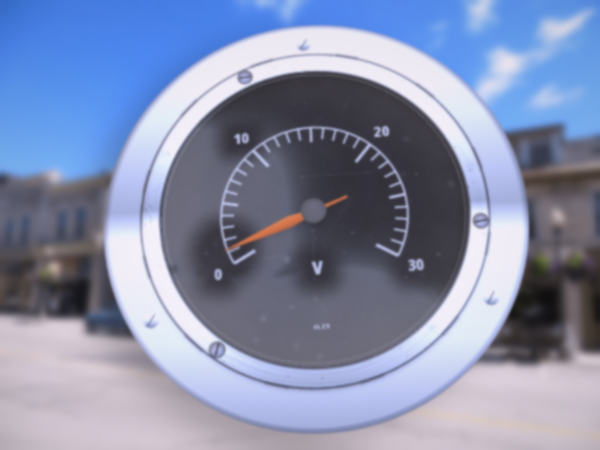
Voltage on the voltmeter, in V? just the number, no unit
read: 1
